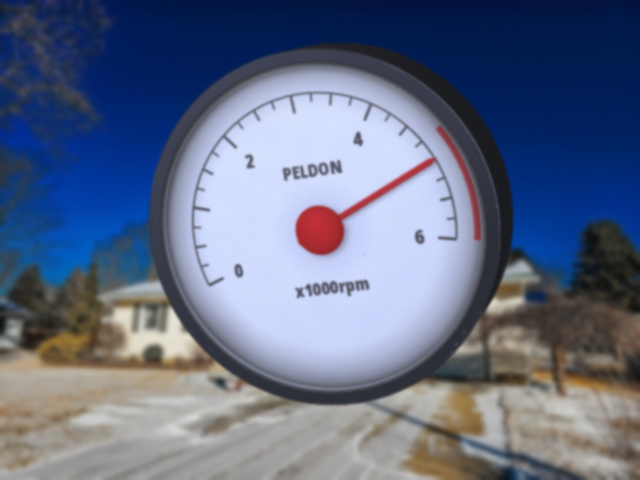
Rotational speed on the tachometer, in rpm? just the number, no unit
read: 5000
